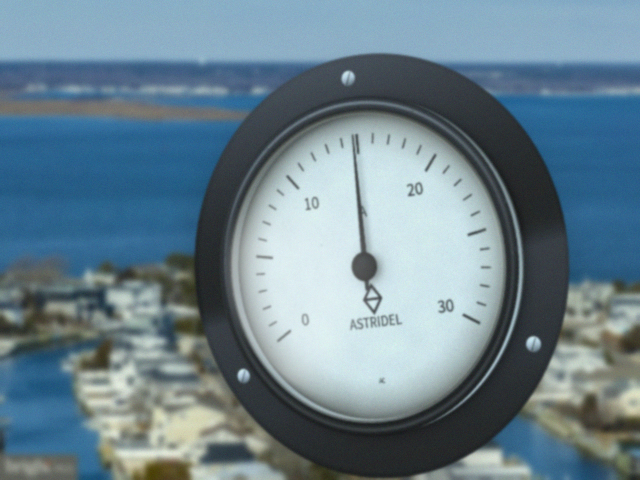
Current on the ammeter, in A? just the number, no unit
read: 15
